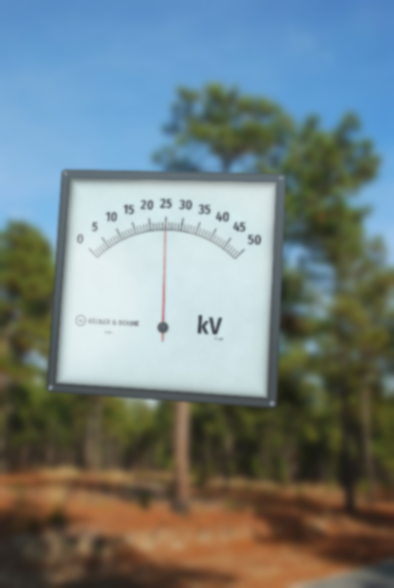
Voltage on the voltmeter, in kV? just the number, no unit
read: 25
